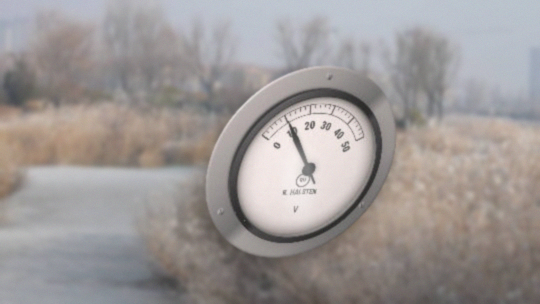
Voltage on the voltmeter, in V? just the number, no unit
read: 10
